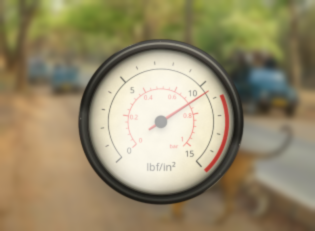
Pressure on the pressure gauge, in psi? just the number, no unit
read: 10.5
